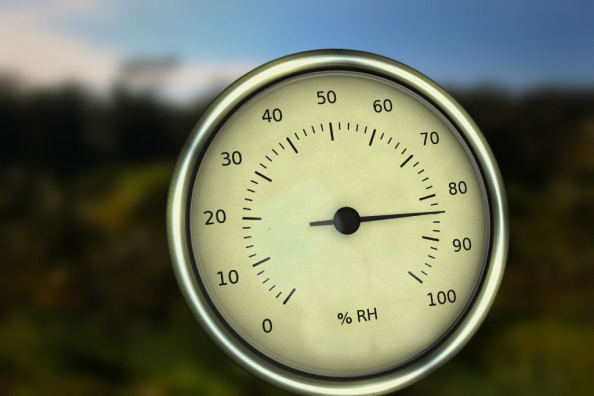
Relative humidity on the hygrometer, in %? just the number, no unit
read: 84
